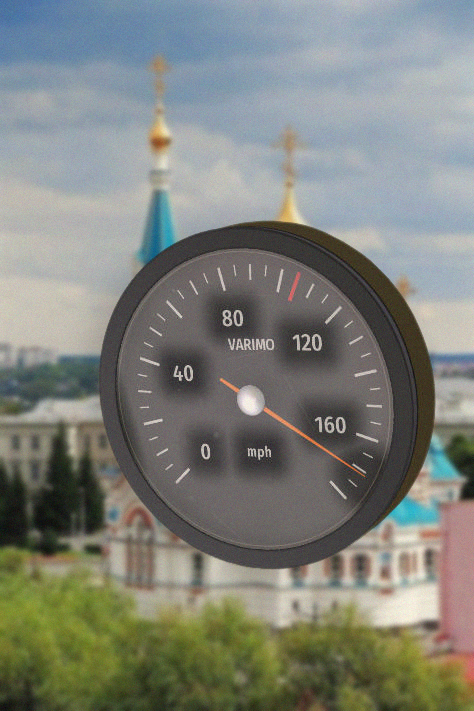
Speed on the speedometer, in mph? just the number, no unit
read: 170
